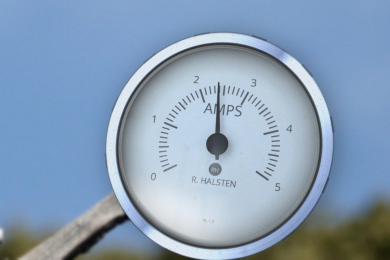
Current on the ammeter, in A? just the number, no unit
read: 2.4
